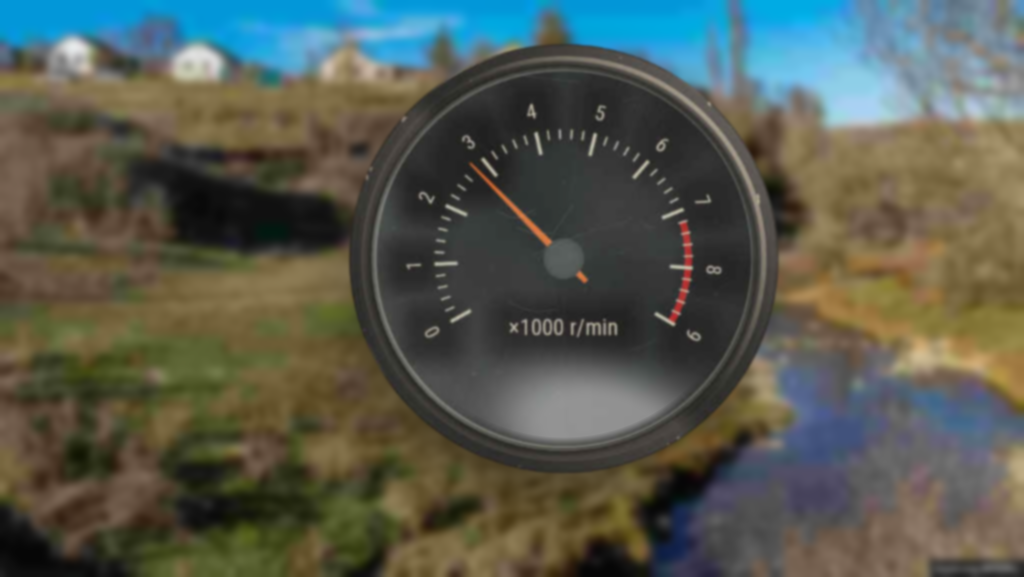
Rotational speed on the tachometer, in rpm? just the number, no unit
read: 2800
